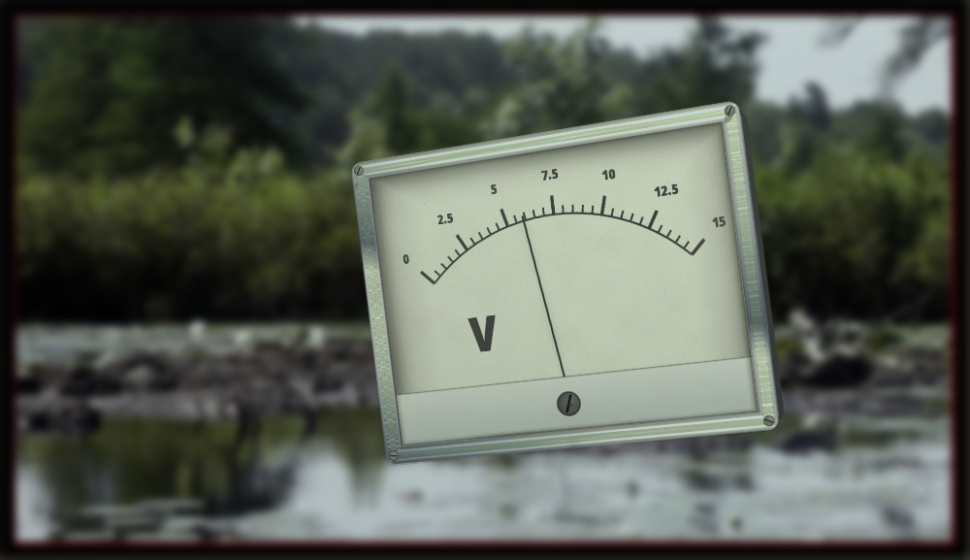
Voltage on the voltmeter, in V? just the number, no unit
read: 6
